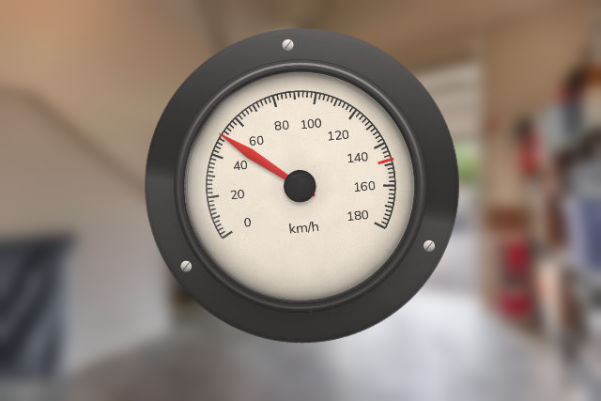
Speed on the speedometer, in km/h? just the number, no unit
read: 50
